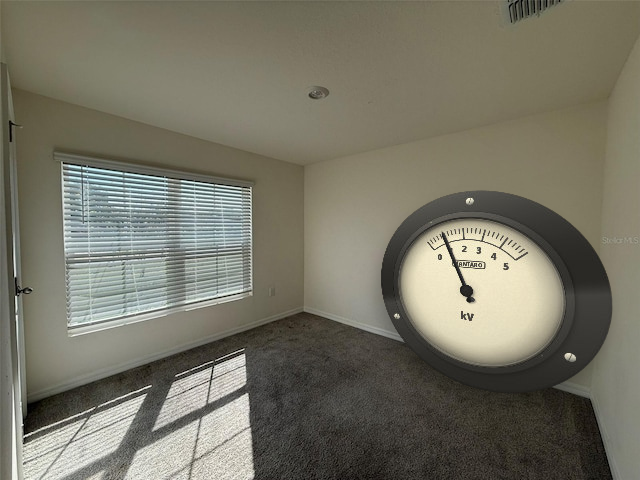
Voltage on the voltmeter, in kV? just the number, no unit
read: 1
